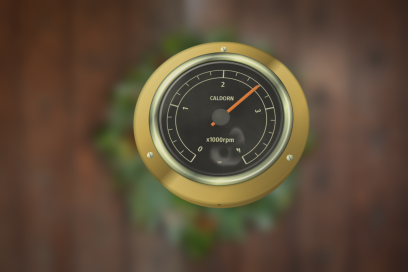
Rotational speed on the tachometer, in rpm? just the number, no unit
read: 2600
